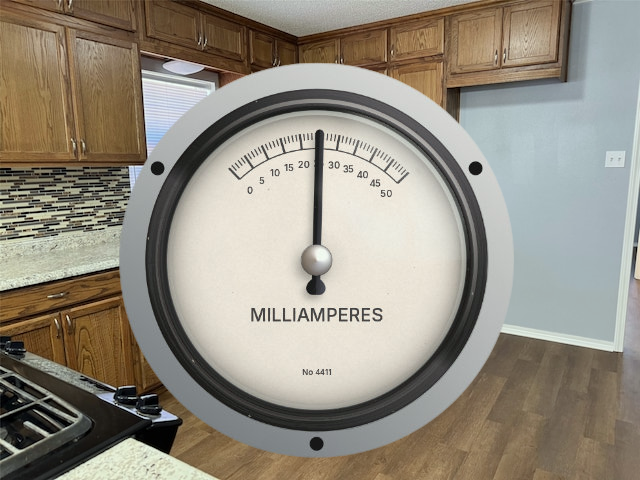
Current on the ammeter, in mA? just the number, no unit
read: 25
